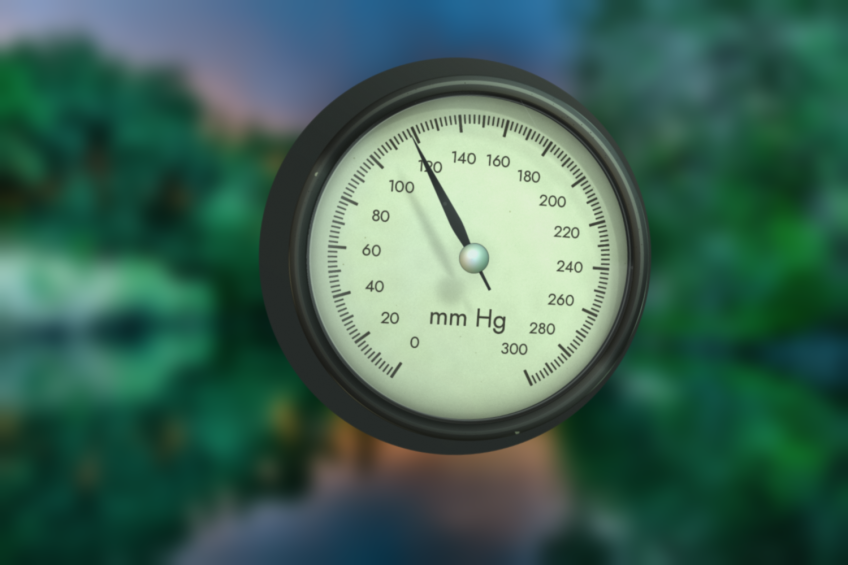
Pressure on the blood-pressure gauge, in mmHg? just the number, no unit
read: 118
